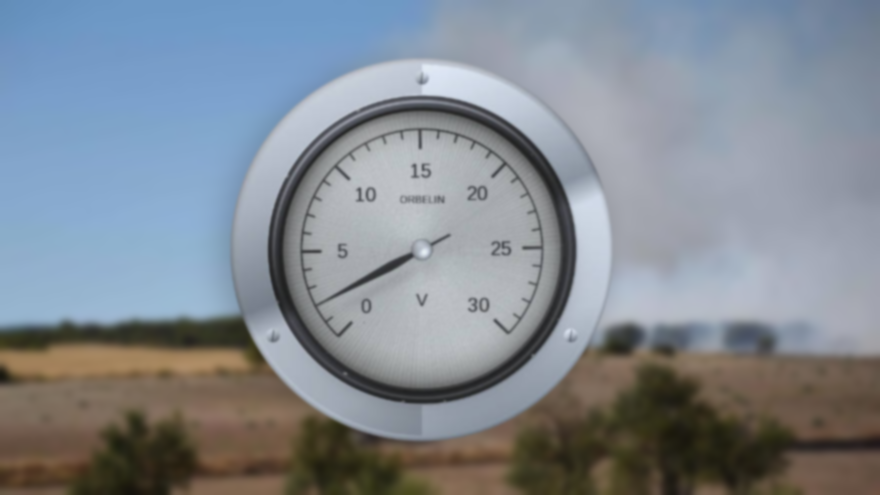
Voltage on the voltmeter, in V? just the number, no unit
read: 2
